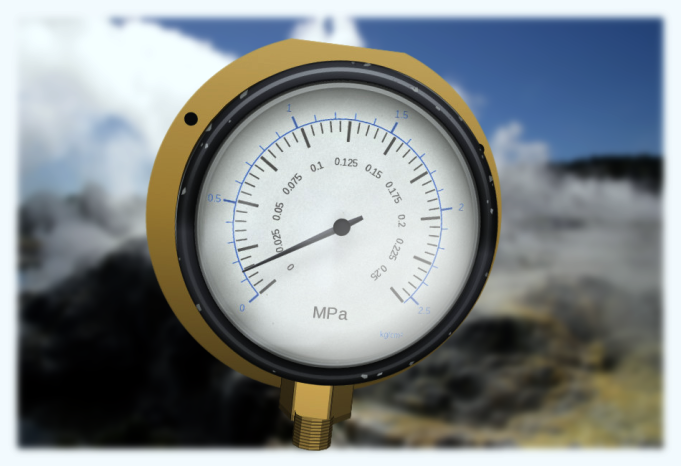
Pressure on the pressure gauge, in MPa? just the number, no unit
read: 0.015
